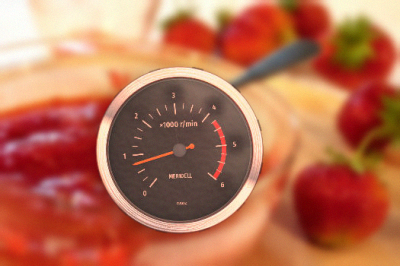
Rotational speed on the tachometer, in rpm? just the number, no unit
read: 750
